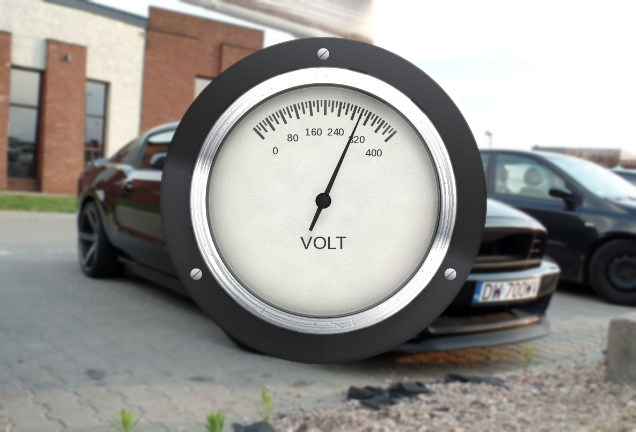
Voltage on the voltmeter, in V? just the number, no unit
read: 300
